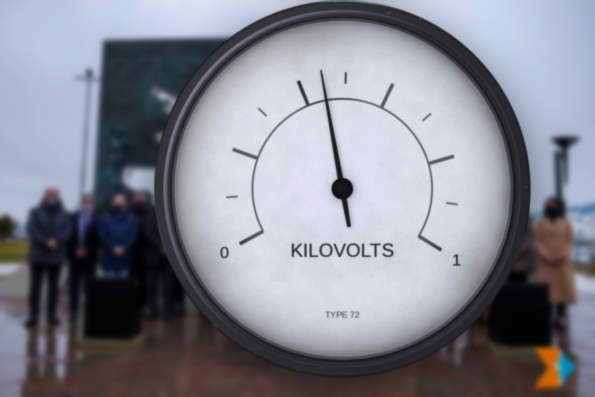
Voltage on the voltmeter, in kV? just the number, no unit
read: 0.45
